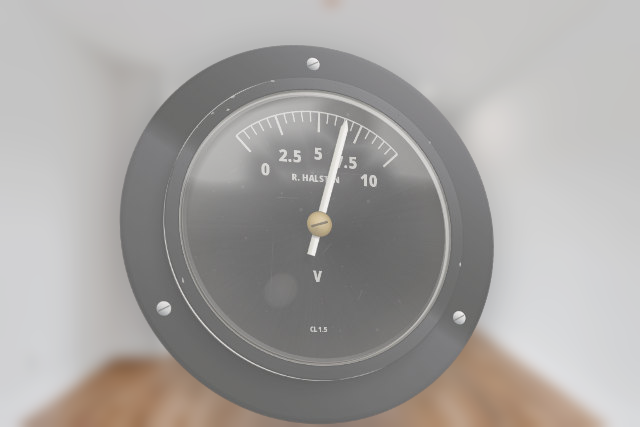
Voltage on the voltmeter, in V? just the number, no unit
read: 6.5
